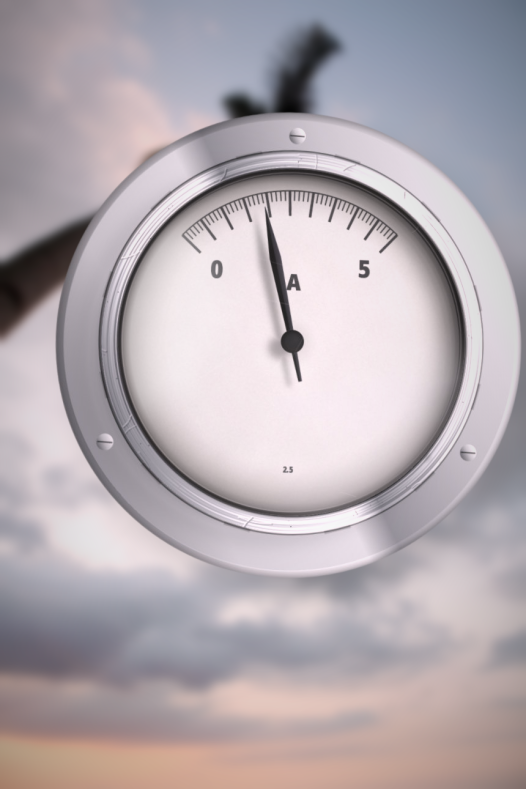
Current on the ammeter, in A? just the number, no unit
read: 1.9
